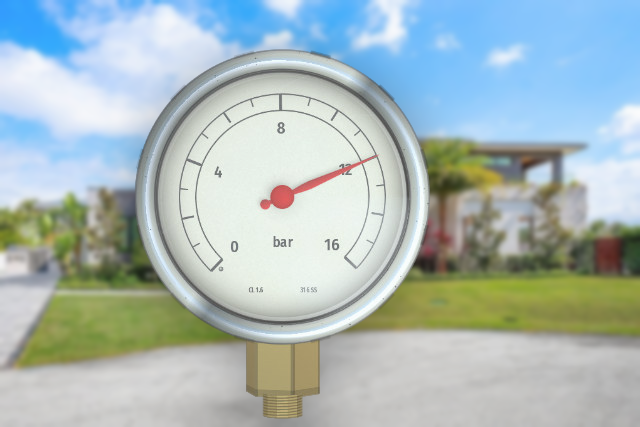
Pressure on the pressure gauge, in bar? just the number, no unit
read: 12
